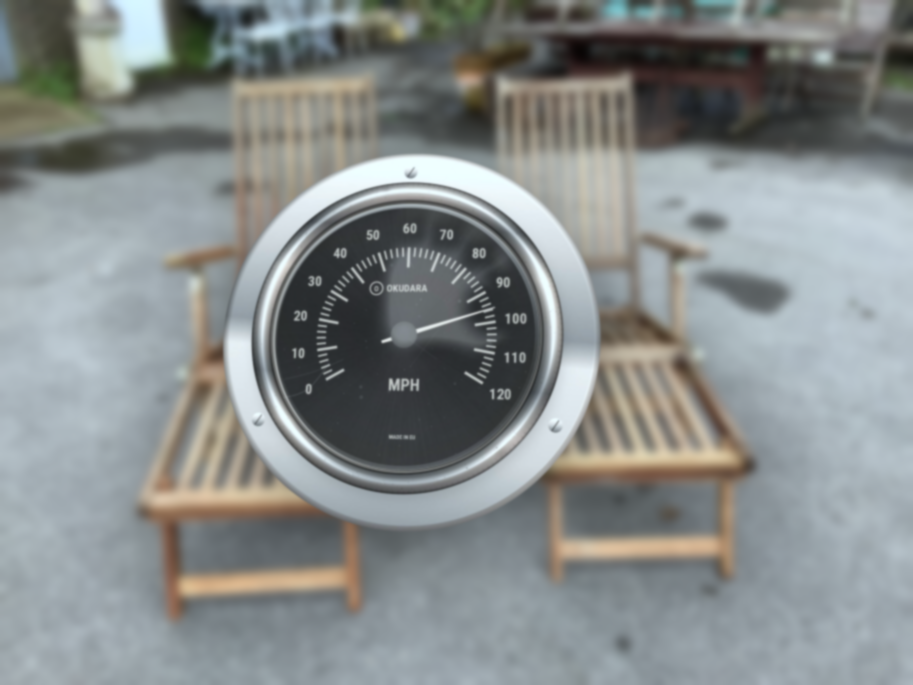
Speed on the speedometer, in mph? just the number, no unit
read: 96
